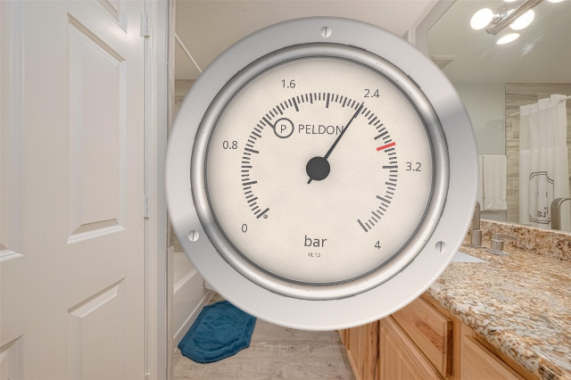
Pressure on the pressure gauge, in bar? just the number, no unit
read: 2.4
